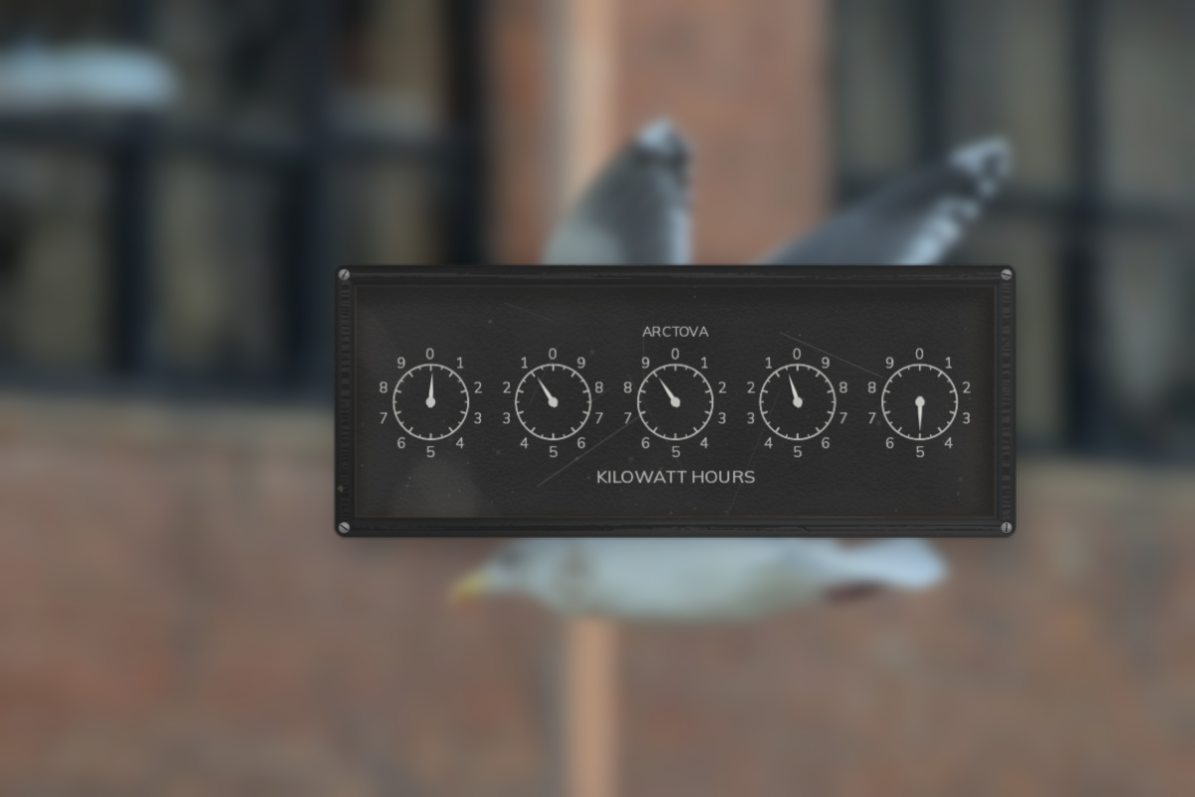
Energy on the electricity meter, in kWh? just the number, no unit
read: 905
